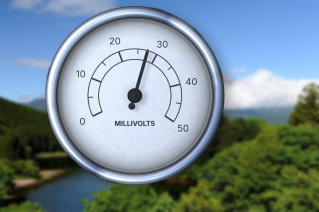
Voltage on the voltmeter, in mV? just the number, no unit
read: 27.5
